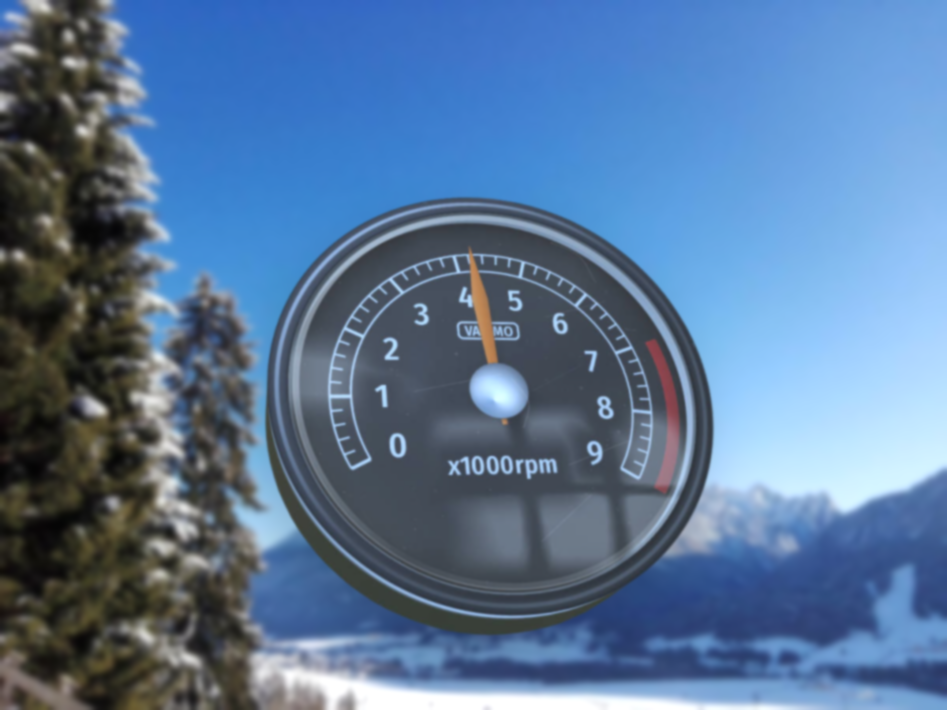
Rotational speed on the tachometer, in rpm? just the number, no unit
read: 4200
